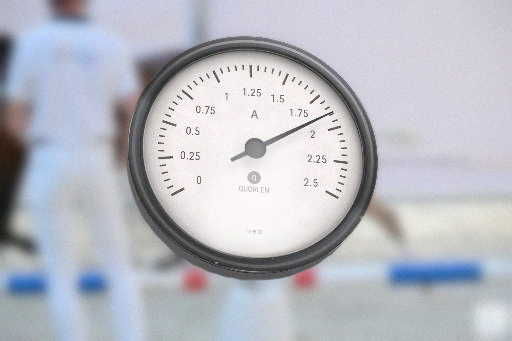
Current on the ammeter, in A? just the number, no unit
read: 1.9
